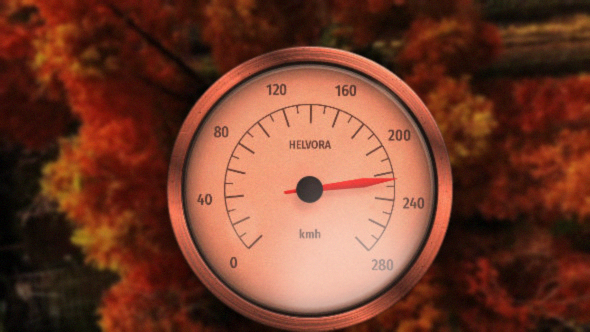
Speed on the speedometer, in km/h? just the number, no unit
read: 225
